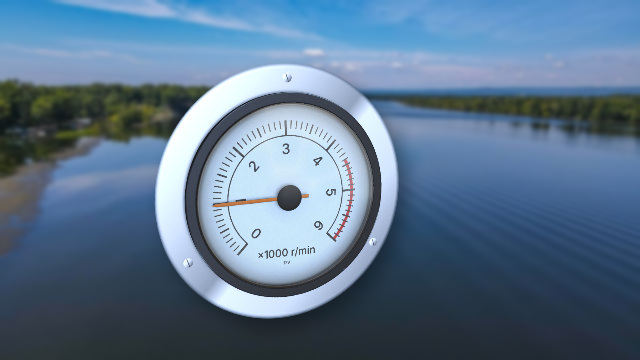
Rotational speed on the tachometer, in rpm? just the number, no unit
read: 1000
